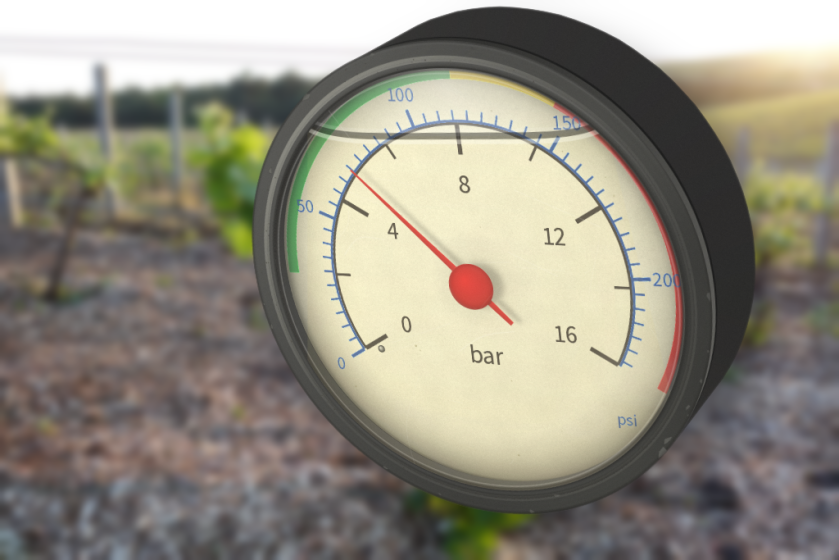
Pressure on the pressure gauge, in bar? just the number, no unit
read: 5
